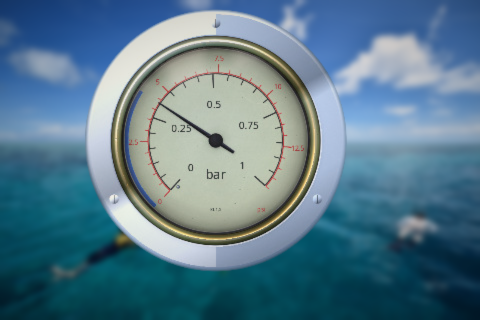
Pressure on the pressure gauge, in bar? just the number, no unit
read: 0.3
